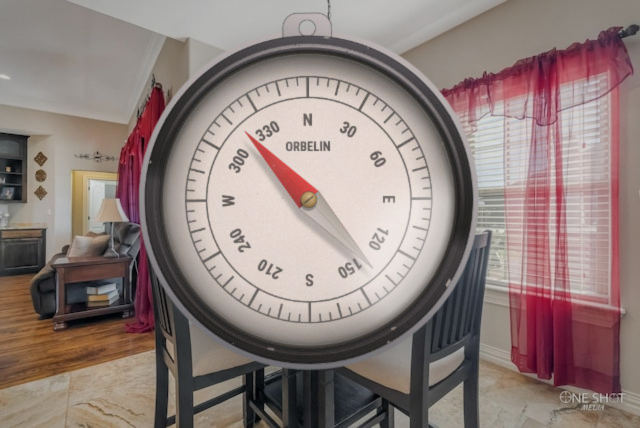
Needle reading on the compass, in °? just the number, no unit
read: 317.5
